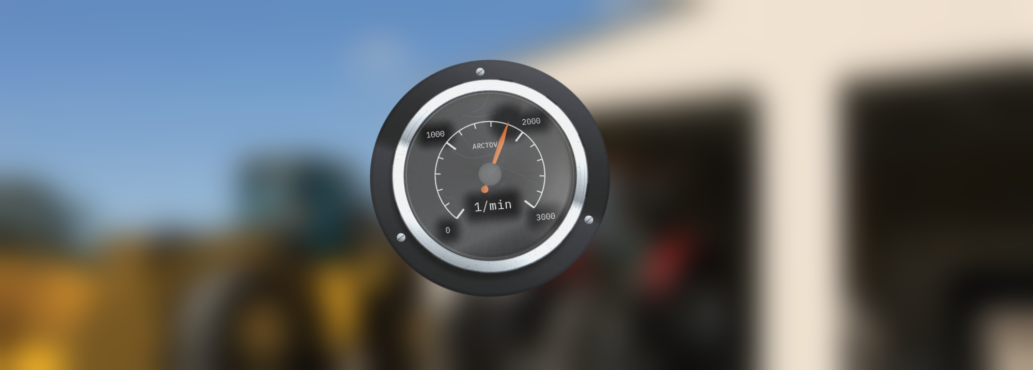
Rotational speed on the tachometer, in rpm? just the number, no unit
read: 1800
